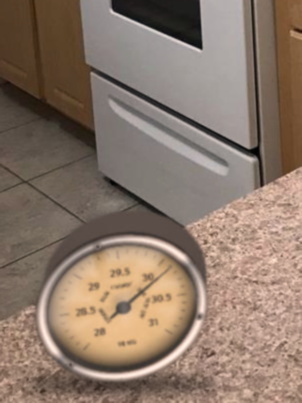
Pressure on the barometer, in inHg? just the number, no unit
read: 30.1
